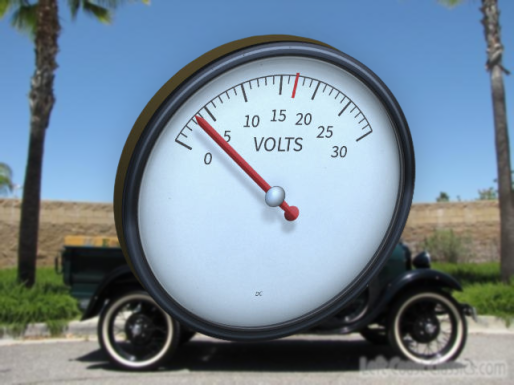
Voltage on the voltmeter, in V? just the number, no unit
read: 3.5
